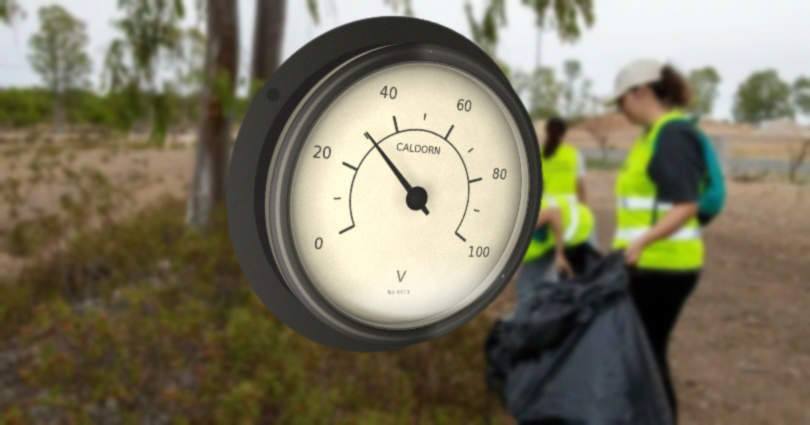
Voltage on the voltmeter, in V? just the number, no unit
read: 30
